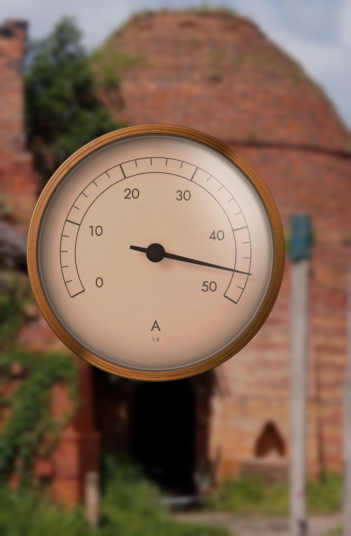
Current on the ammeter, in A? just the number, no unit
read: 46
